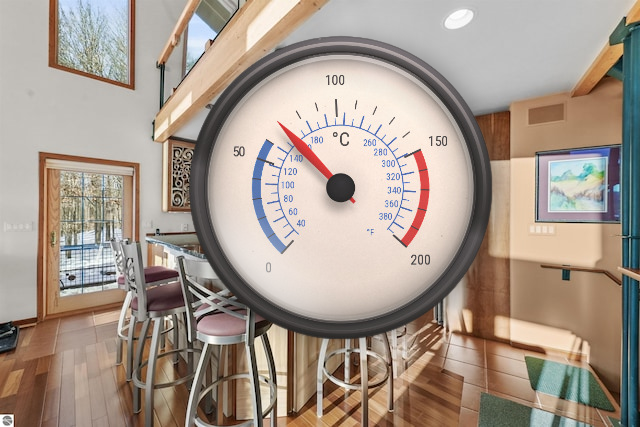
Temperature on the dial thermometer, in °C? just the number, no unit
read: 70
